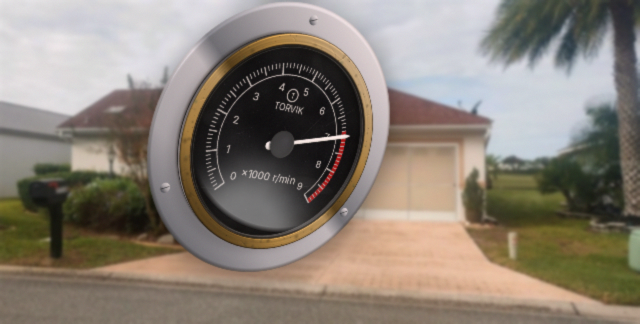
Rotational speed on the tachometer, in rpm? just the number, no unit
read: 7000
